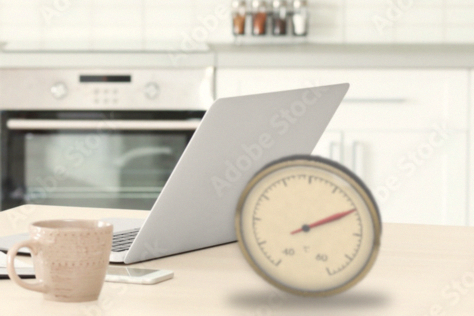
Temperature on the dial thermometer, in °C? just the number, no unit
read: 30
